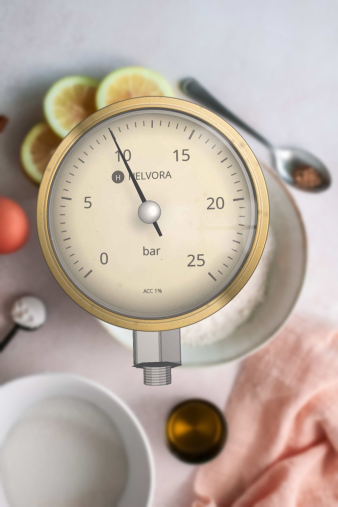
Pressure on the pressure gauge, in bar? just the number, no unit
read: 10
